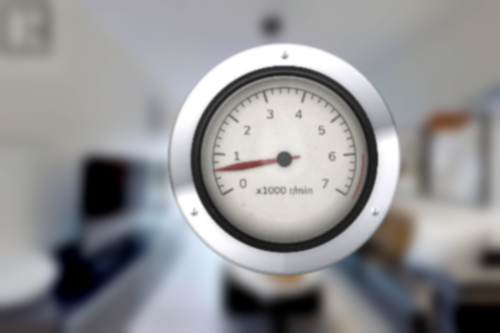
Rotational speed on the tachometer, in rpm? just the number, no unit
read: 600
